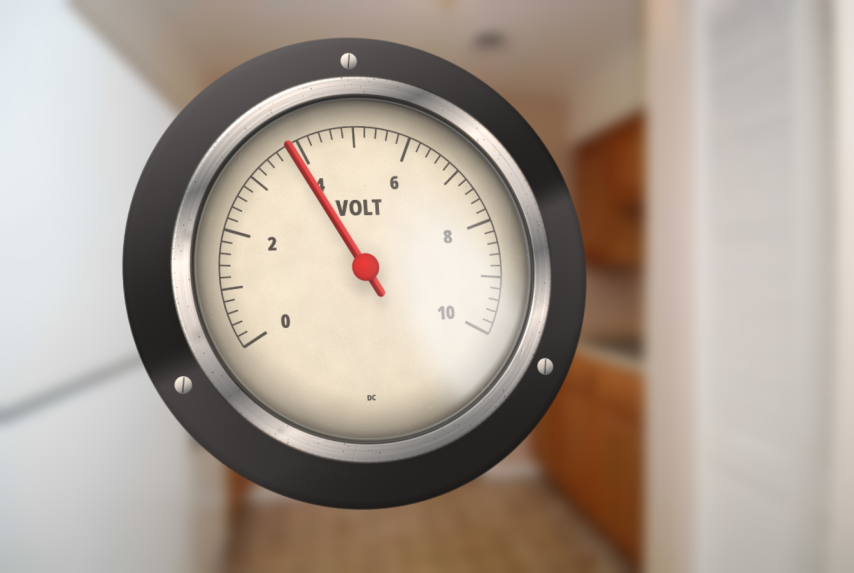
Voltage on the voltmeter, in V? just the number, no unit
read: 3.8
